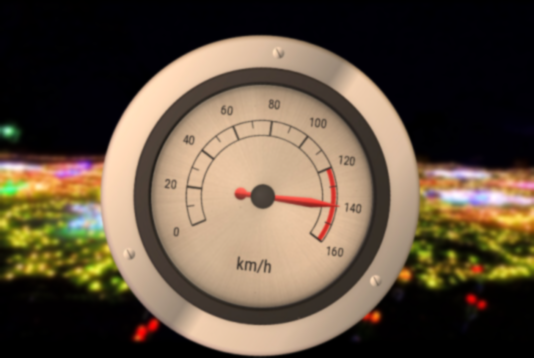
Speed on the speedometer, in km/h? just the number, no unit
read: 140
